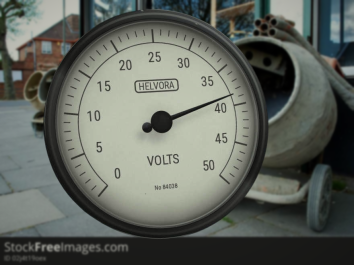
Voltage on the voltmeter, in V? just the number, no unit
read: 38.5
